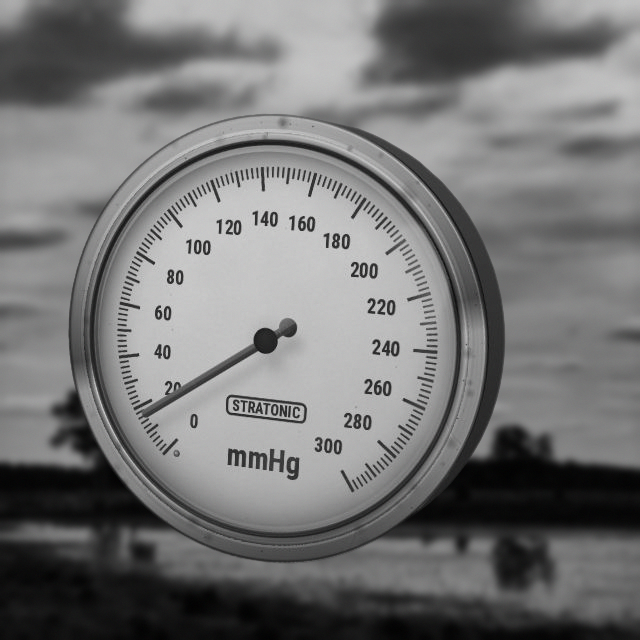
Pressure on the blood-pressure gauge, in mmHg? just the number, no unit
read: 16
